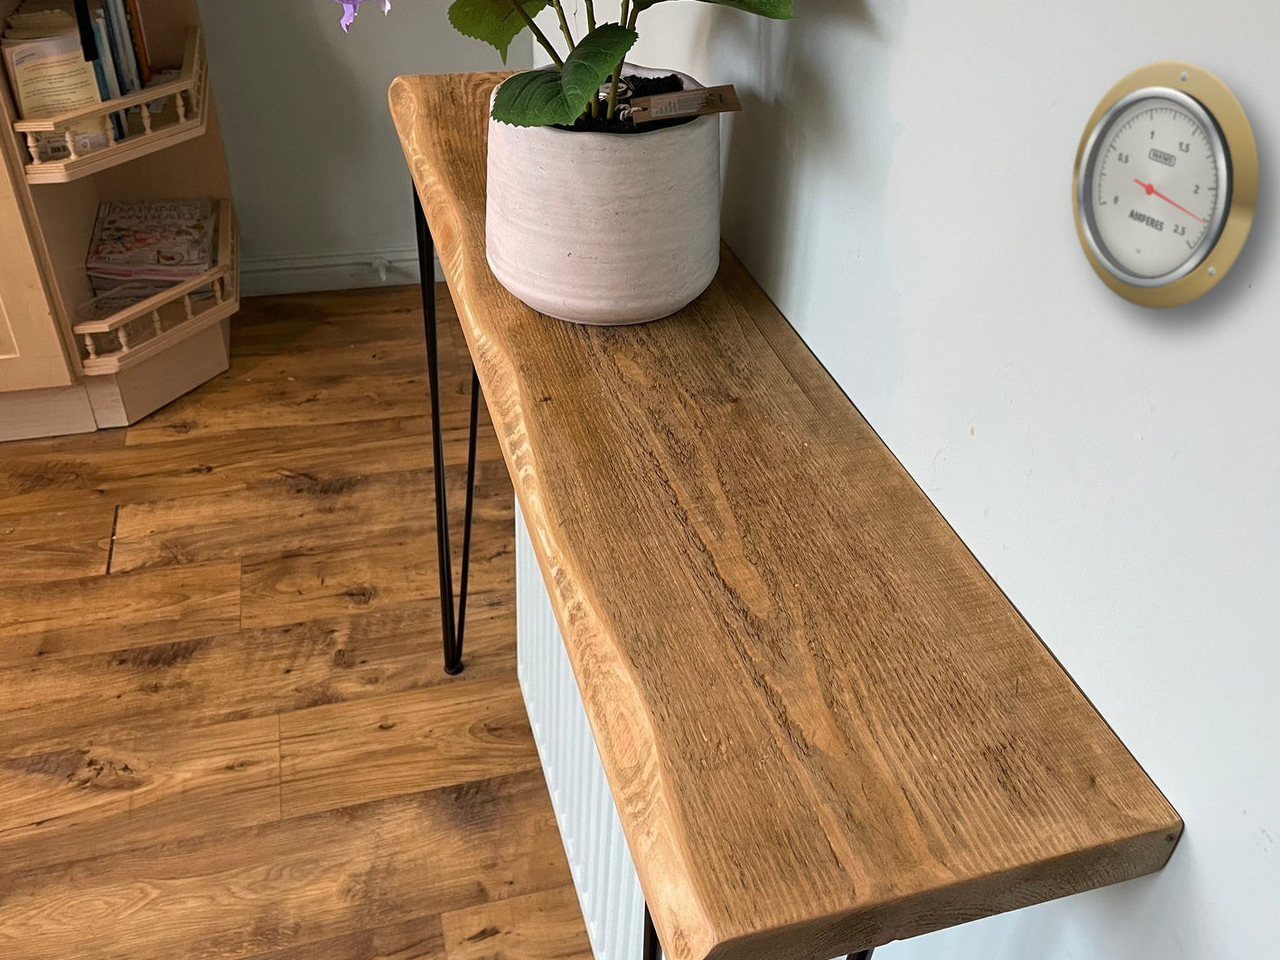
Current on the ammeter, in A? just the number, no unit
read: 2.25
